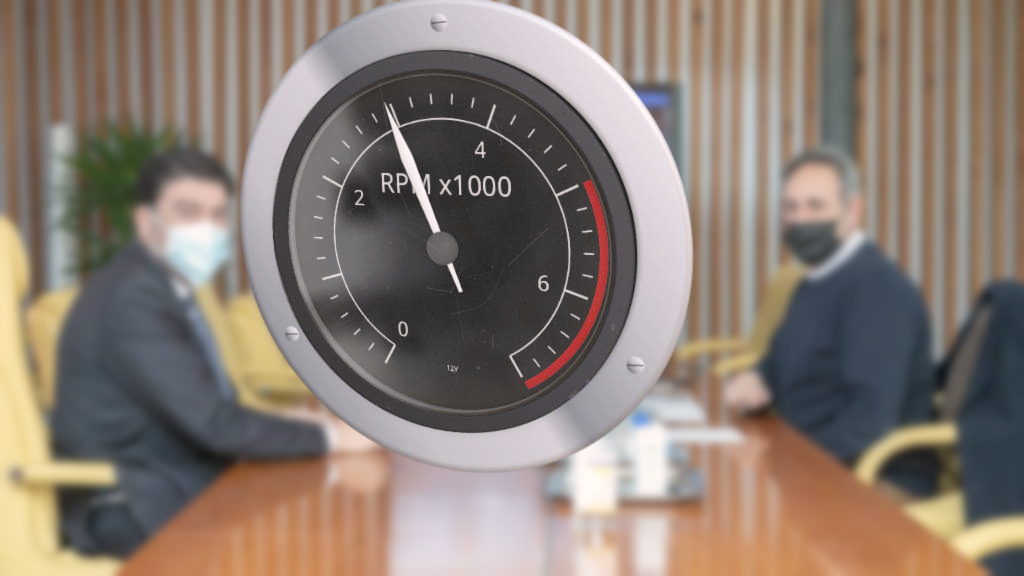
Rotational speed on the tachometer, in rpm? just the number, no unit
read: 3000
